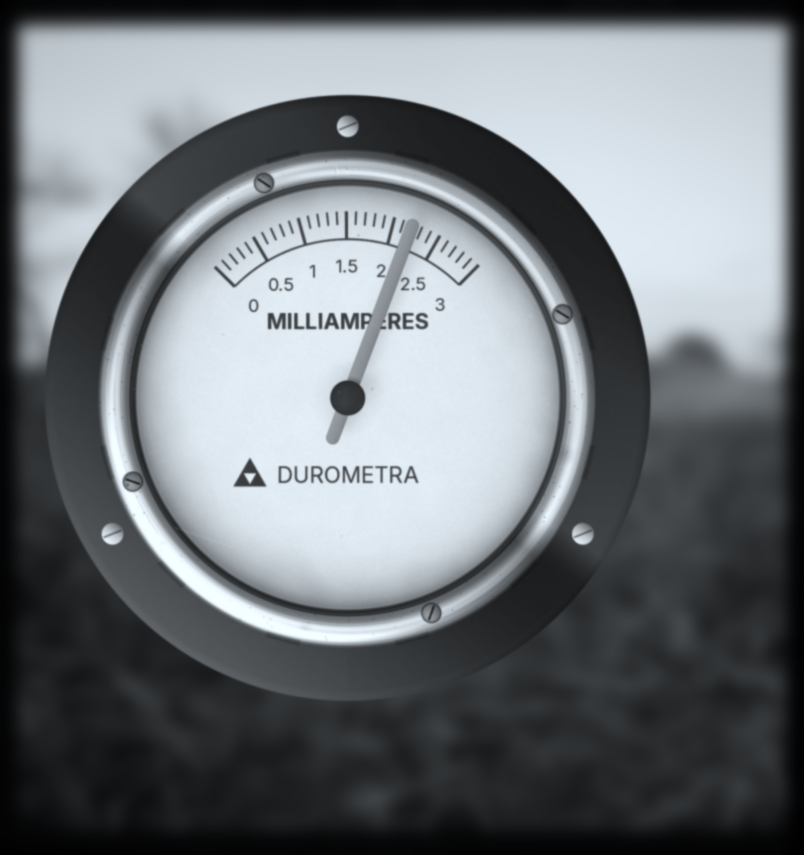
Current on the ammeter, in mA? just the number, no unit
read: 2.2
